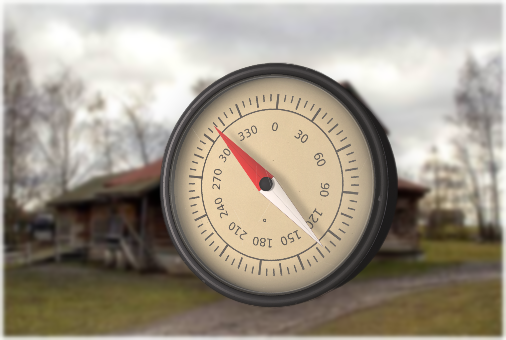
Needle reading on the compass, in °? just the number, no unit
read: 310
